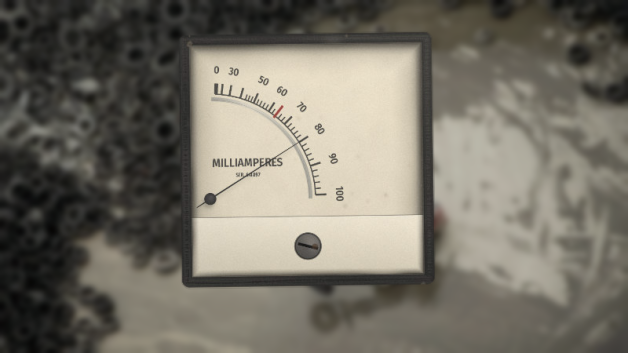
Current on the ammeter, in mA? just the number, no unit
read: 80
